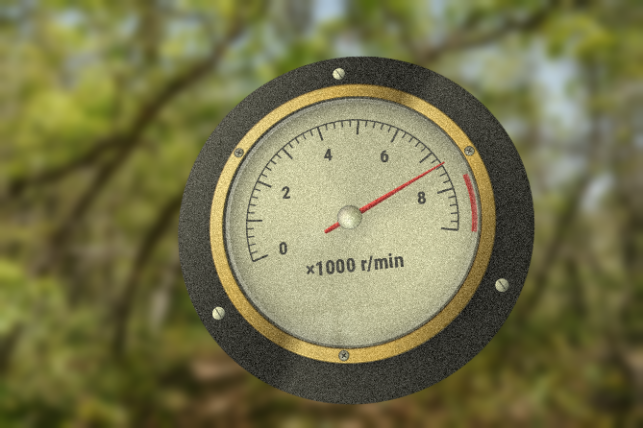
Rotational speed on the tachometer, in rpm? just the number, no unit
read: 7400
